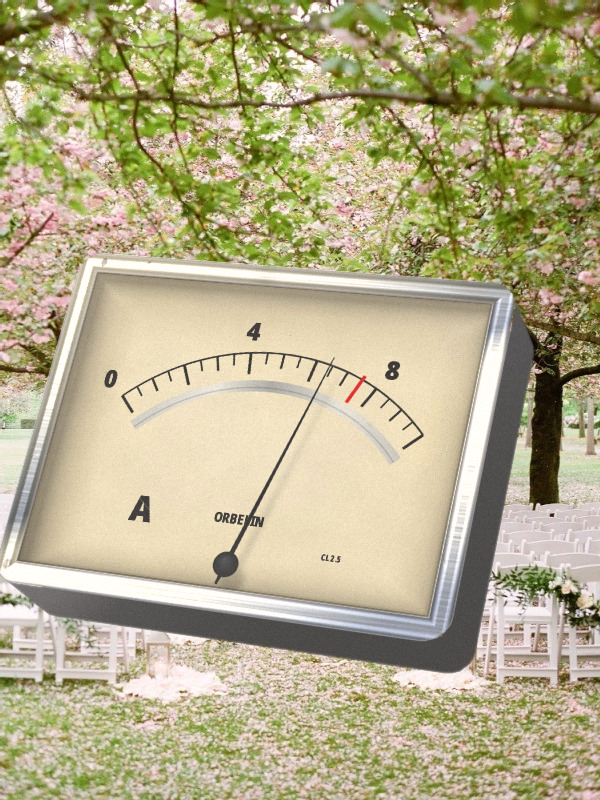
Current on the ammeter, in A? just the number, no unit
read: 6.5
